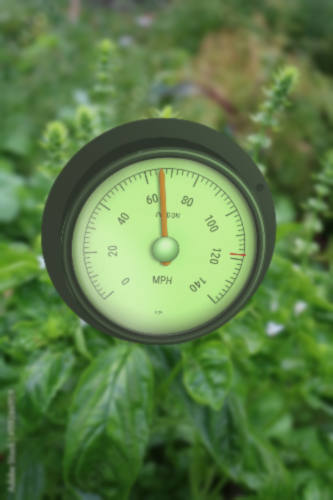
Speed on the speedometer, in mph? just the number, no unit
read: 66
